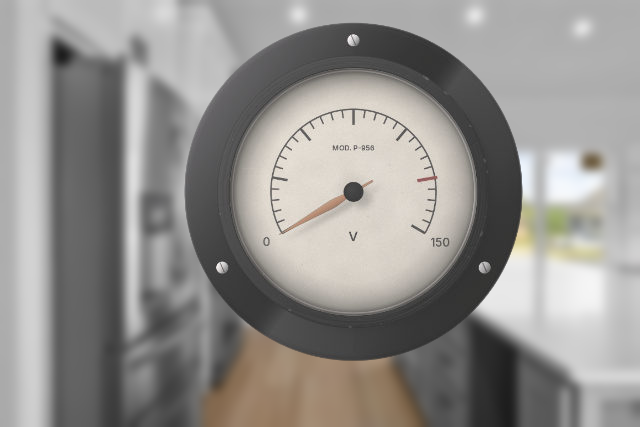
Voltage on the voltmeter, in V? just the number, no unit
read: 0
